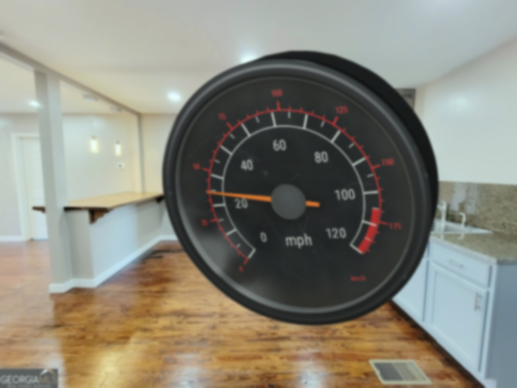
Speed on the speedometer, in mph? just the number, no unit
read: 25
